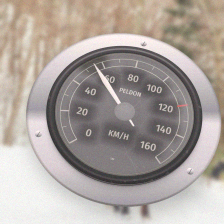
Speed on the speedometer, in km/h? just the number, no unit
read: 55
